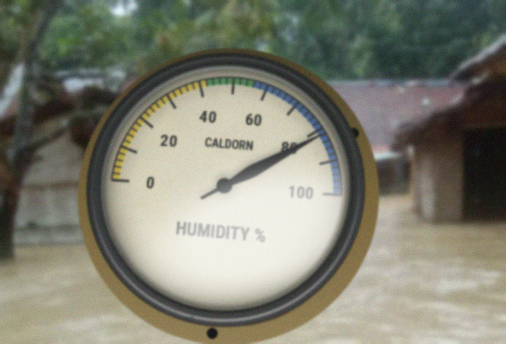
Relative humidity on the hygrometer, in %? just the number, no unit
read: 82
